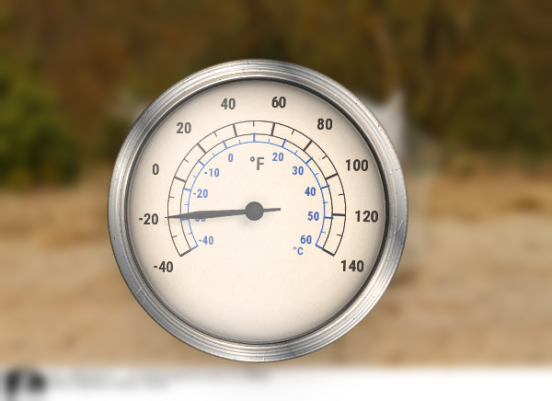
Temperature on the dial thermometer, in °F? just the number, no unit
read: -20
